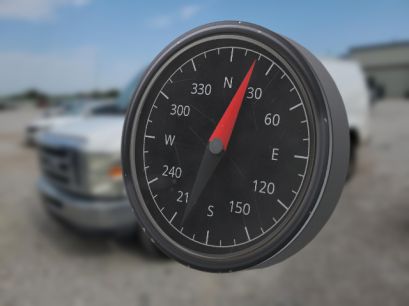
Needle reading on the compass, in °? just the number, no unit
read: 20
